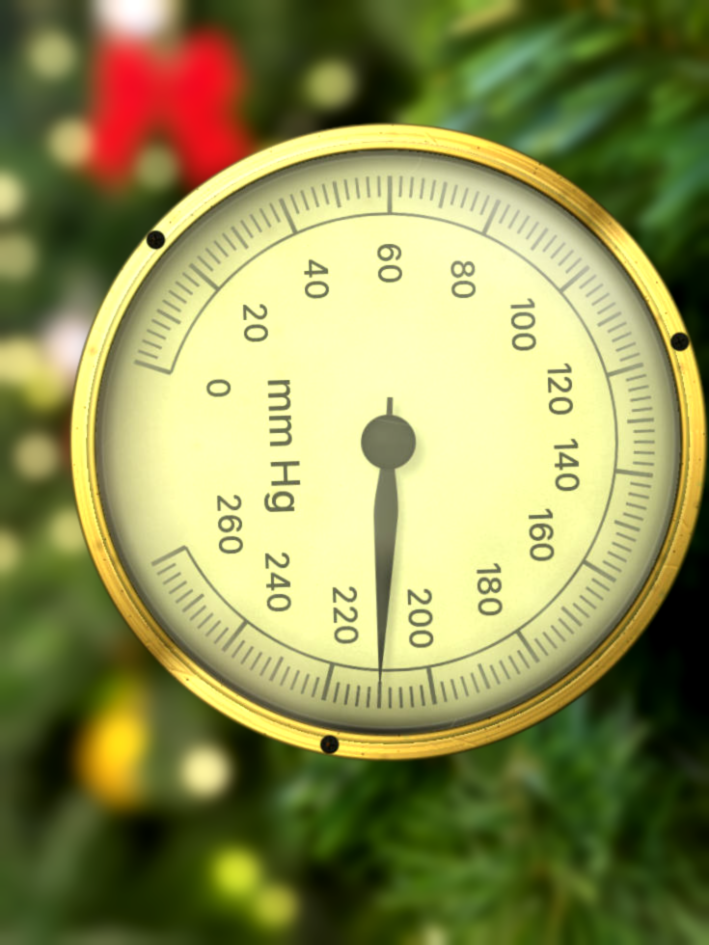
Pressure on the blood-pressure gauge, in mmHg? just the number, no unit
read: 210
